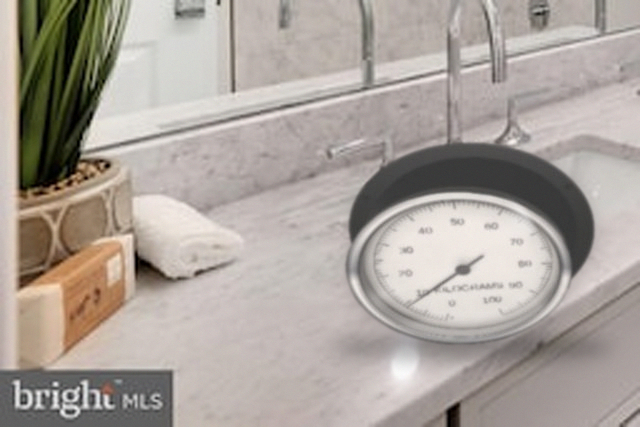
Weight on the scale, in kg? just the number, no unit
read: 10
